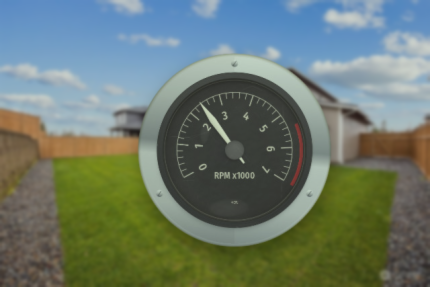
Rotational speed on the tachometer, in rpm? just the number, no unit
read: 2400
